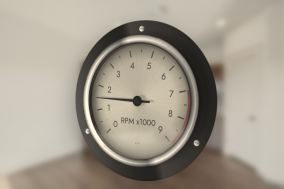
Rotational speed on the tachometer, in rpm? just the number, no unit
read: 1500
